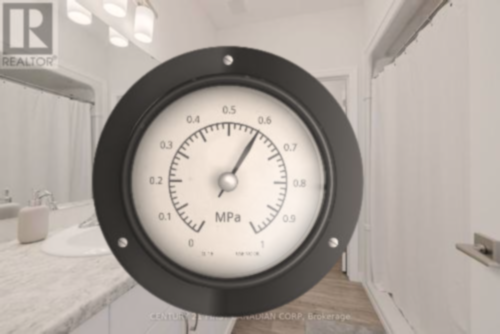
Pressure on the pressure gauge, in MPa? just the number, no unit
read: 0.6
